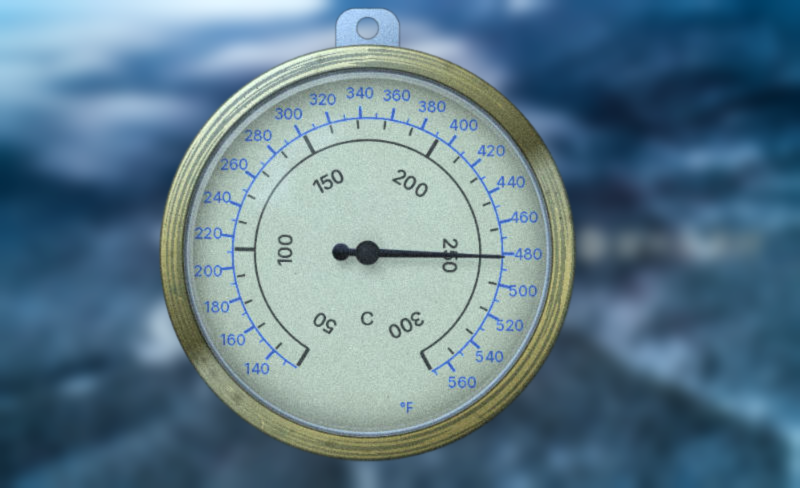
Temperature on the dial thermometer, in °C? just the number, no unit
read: 250
